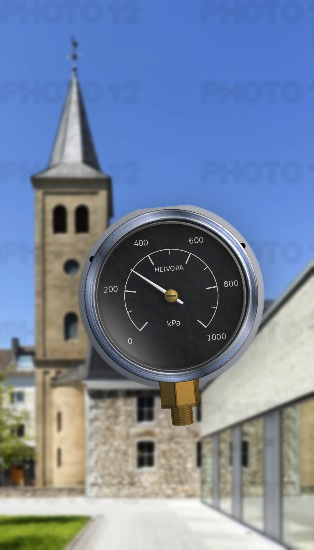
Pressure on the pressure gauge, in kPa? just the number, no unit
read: 300
